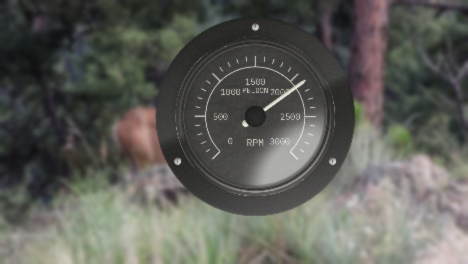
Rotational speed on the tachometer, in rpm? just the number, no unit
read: 2100
